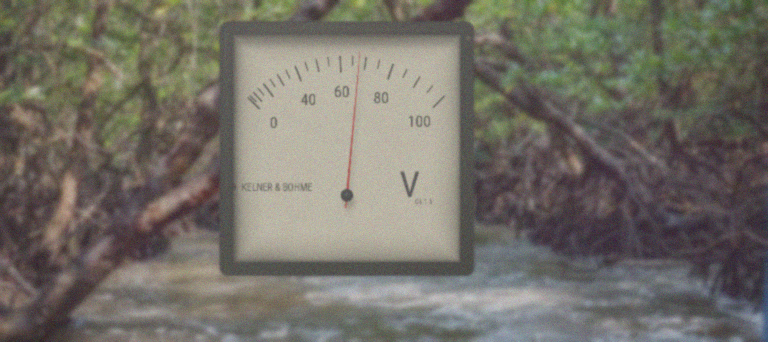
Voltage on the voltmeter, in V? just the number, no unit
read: 67.5
